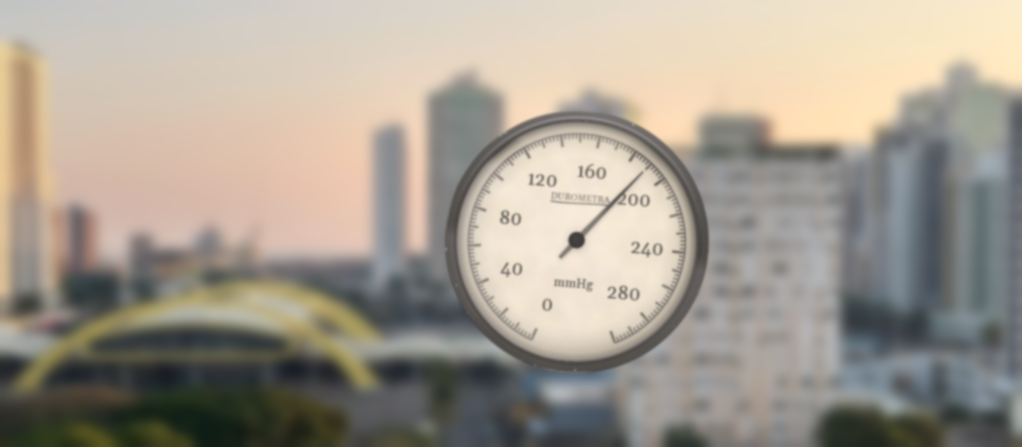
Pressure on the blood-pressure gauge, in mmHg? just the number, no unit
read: 190
